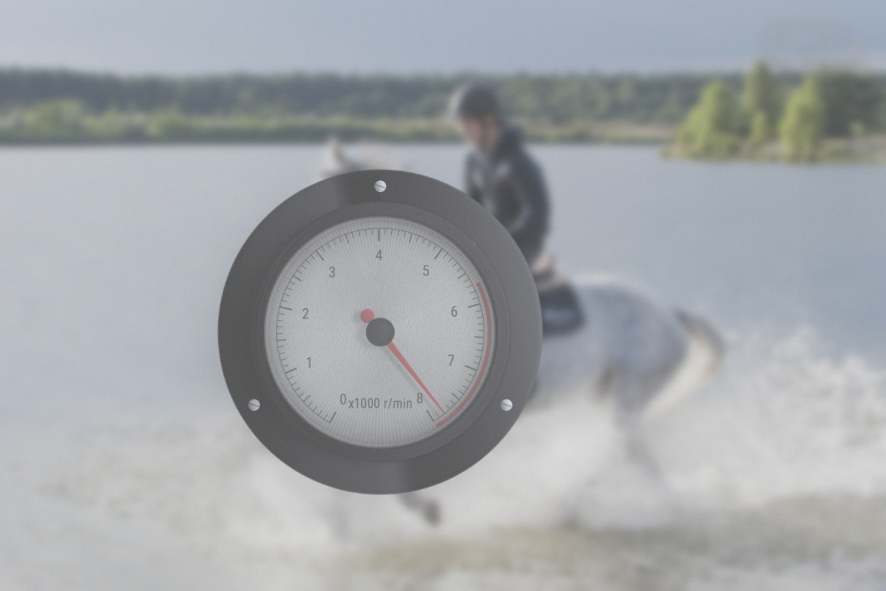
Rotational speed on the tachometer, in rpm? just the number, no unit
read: 7800
